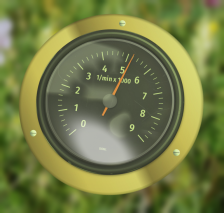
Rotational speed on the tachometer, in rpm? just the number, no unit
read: 5200
